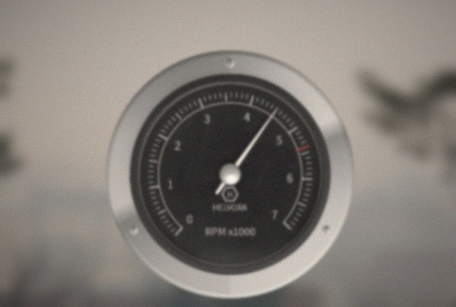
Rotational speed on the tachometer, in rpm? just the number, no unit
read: 4500
